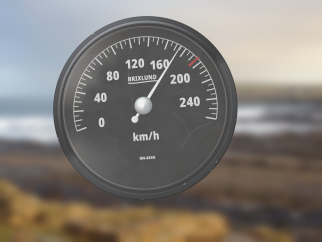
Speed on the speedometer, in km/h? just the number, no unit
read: 175
